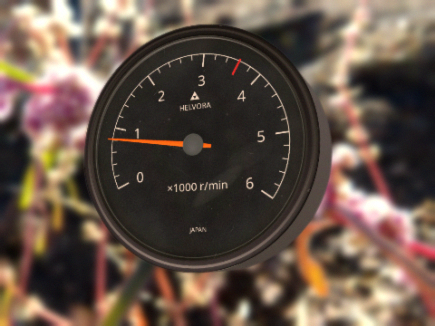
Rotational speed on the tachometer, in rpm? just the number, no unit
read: 800
